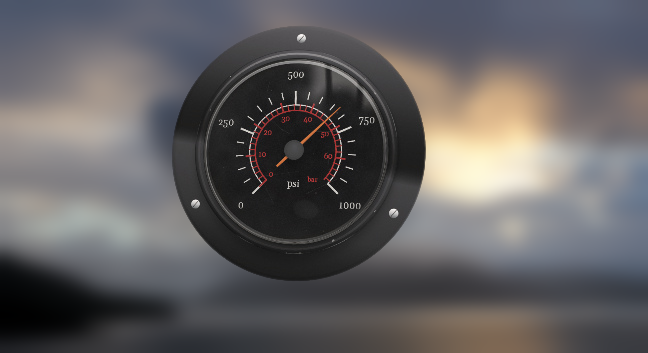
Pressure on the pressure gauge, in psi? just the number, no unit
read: 675
